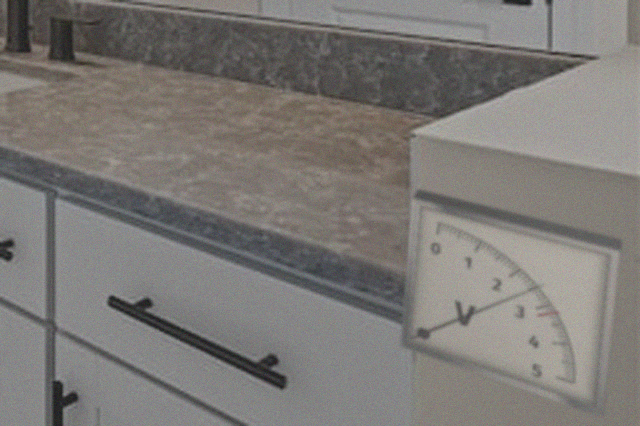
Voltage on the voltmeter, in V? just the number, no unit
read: 2.5
